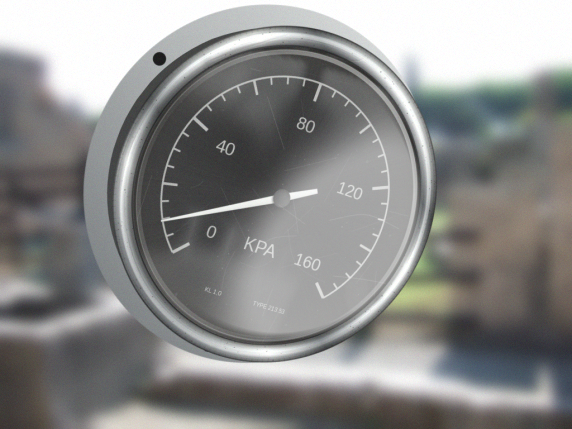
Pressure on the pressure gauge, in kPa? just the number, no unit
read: 10
